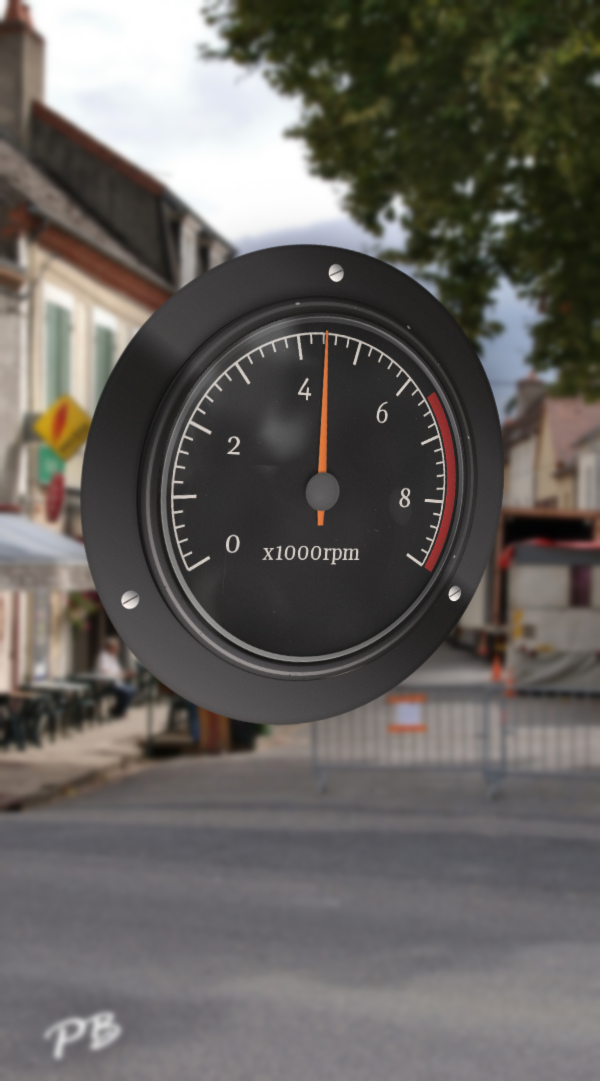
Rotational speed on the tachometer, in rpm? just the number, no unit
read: 4400
